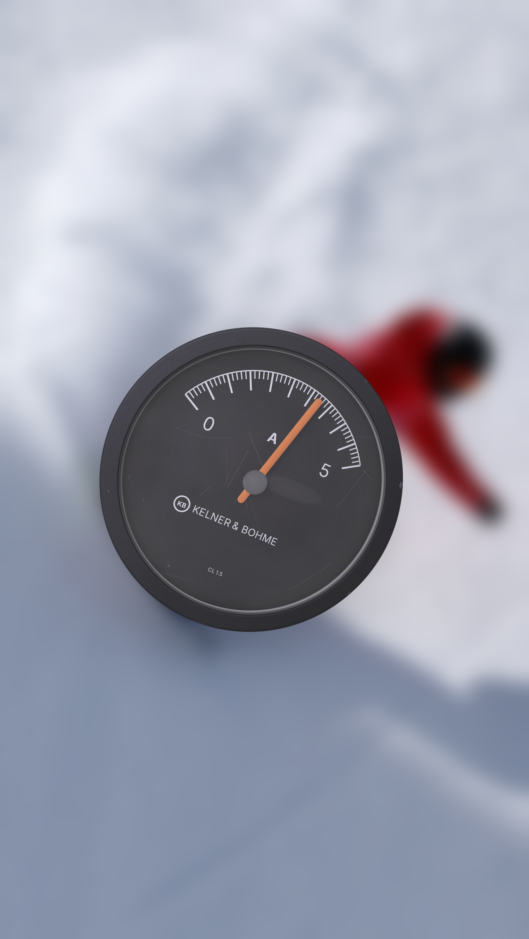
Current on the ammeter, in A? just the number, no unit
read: 3.2
